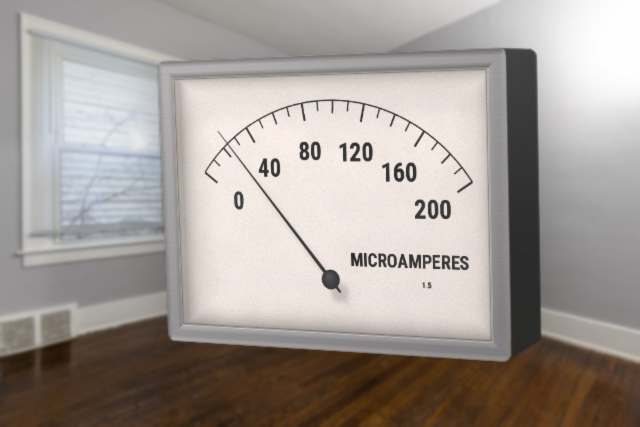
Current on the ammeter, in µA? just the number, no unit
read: 25
